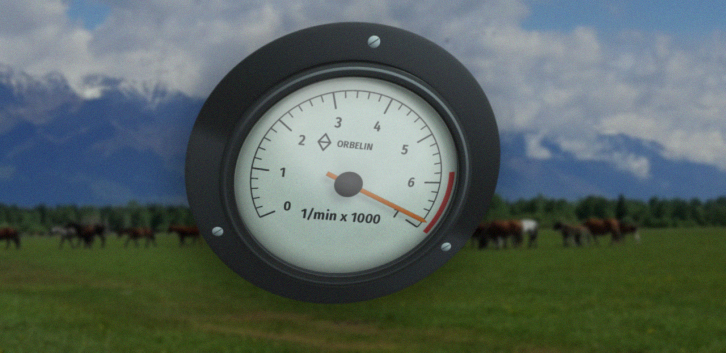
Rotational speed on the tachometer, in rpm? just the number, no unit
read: 6800
